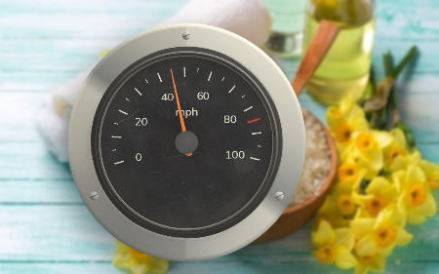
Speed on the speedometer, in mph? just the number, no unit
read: 45
